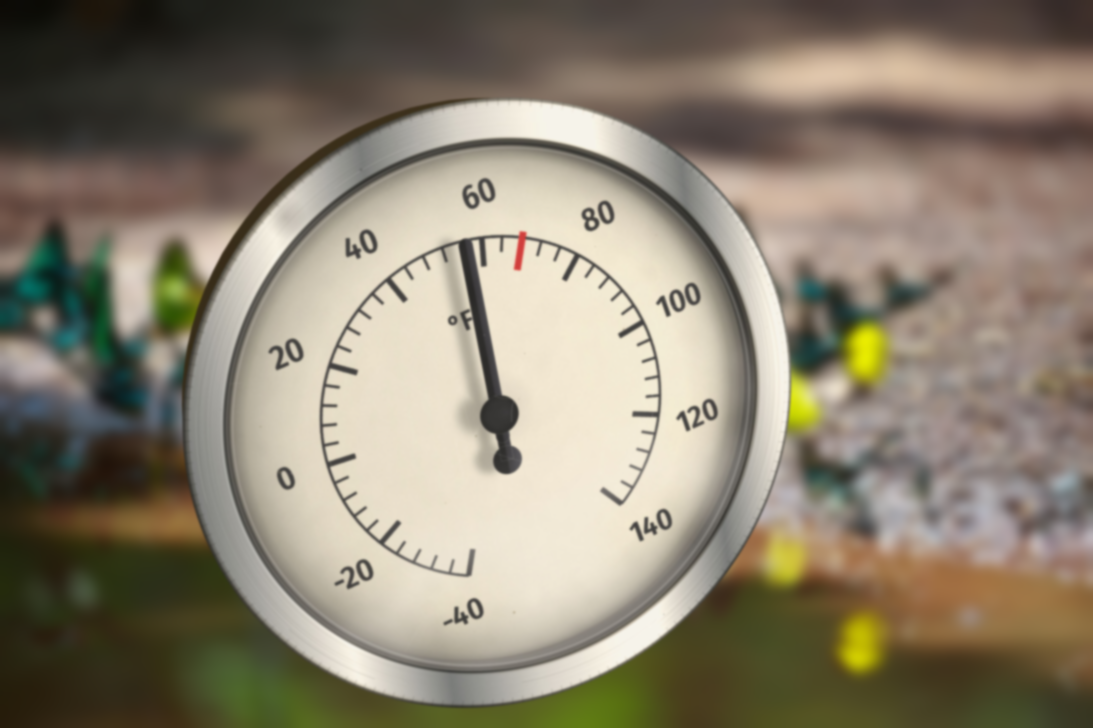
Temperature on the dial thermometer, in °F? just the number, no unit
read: 56
